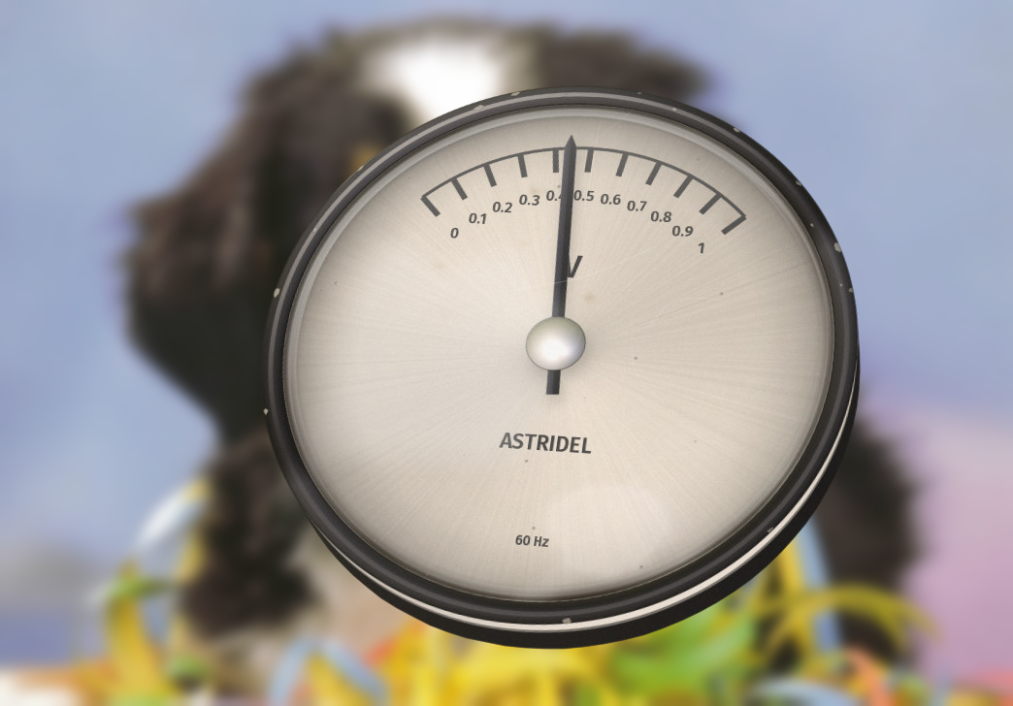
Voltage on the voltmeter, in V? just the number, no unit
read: 0.45
